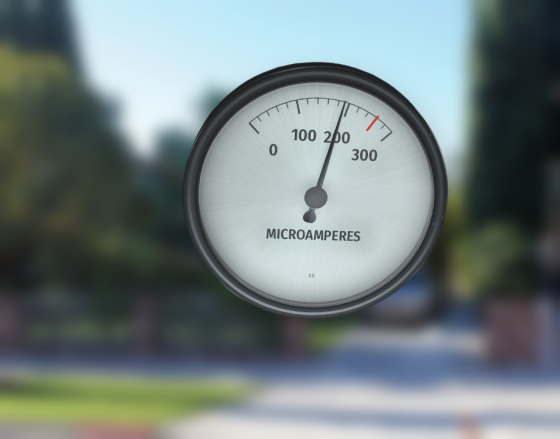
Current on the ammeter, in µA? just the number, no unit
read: 190
